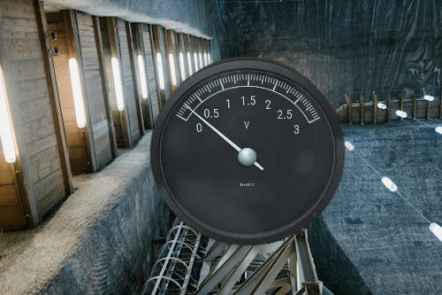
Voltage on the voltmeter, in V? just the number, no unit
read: 0.25
